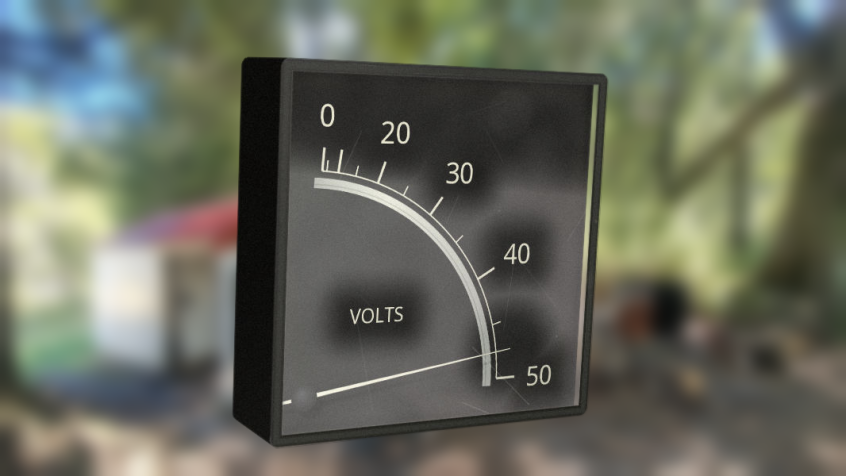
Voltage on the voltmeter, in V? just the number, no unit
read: 47.5
